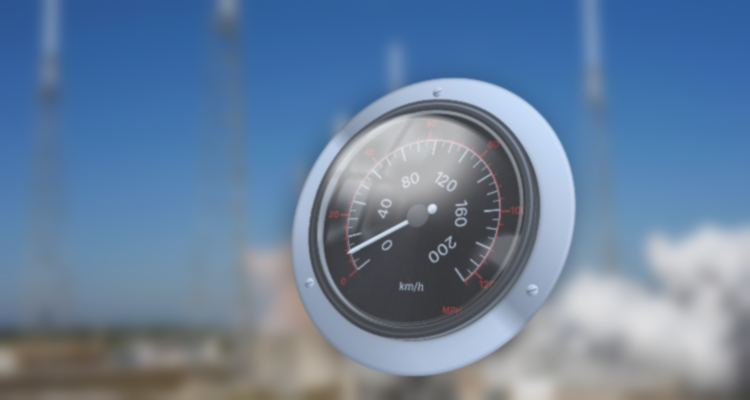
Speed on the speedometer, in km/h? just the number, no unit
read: 10
